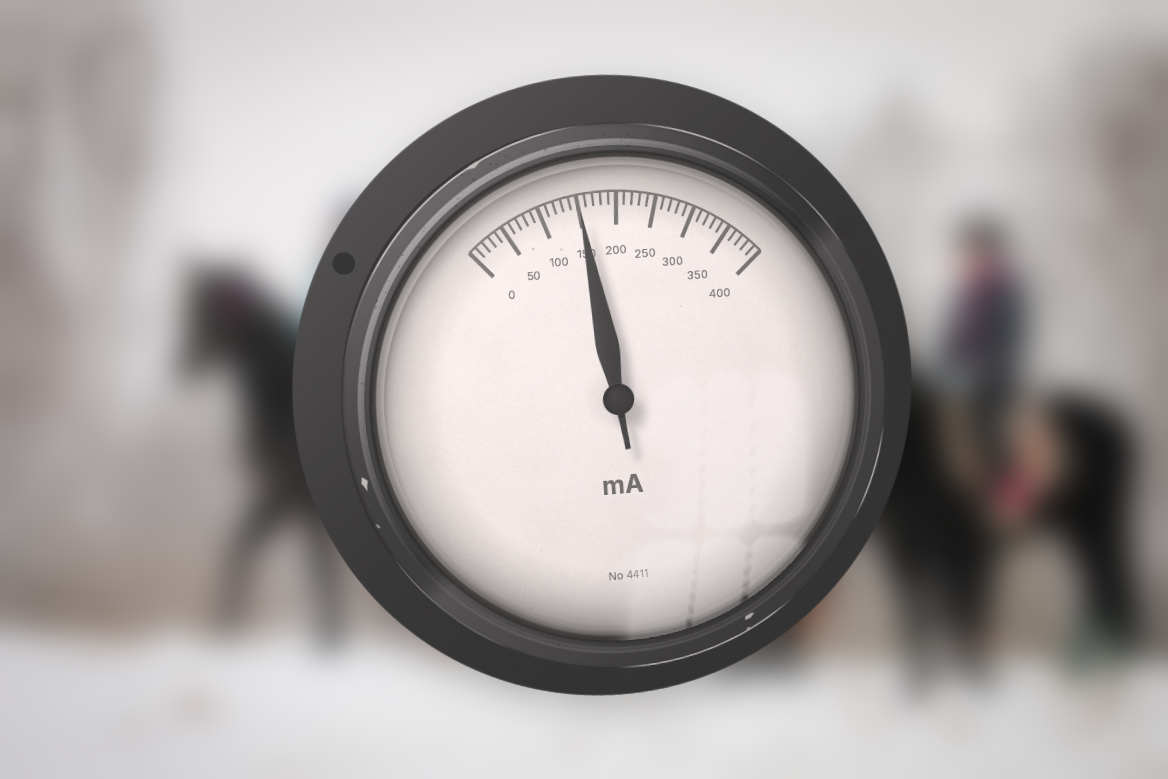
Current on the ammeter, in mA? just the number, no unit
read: 150
